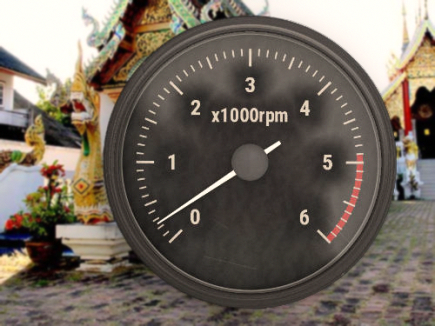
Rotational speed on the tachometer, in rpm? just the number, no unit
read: 250
